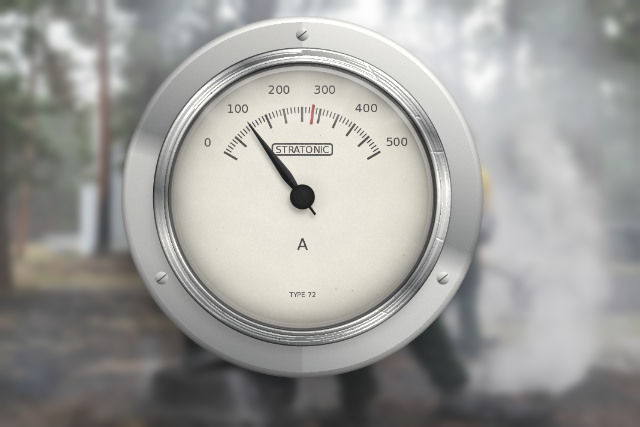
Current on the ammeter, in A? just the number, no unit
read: 100
